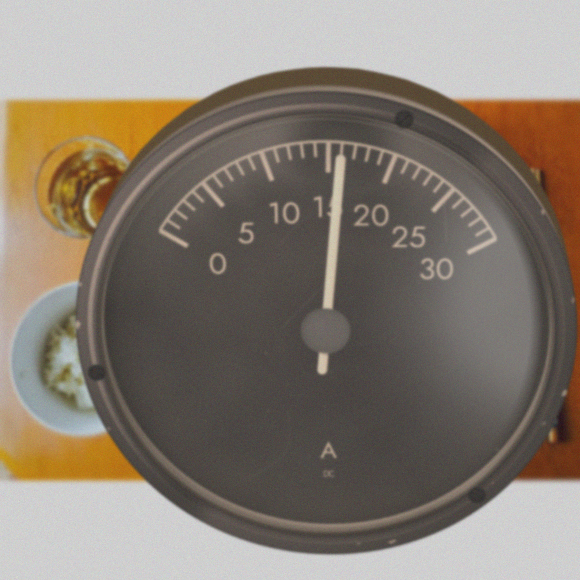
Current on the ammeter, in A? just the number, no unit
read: 16
